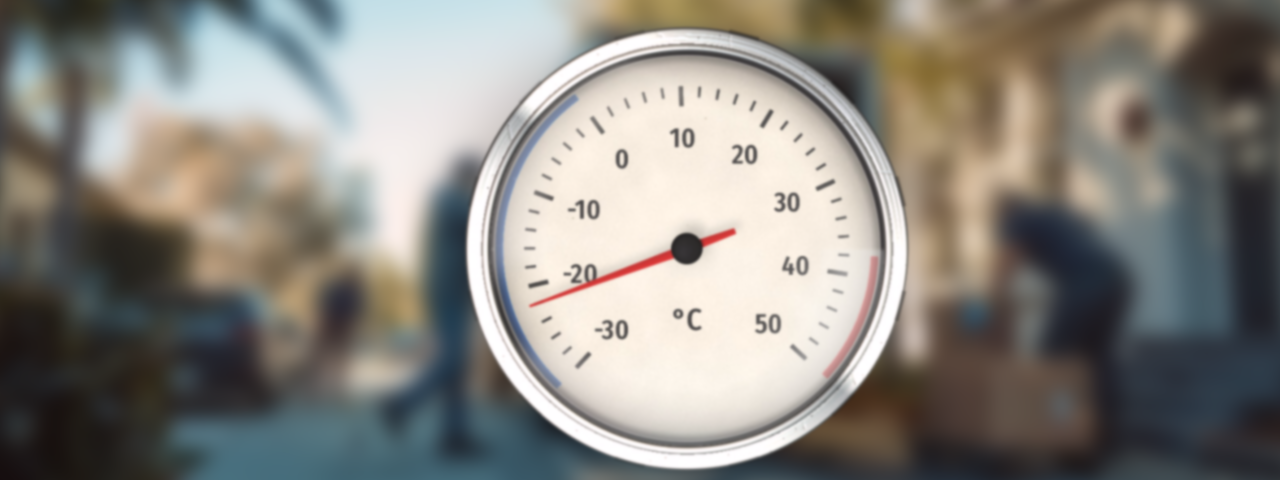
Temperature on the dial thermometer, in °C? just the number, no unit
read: -22
